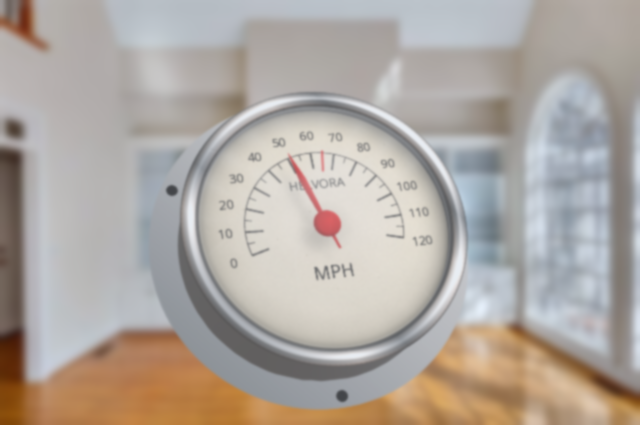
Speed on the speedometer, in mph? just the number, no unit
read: 50
